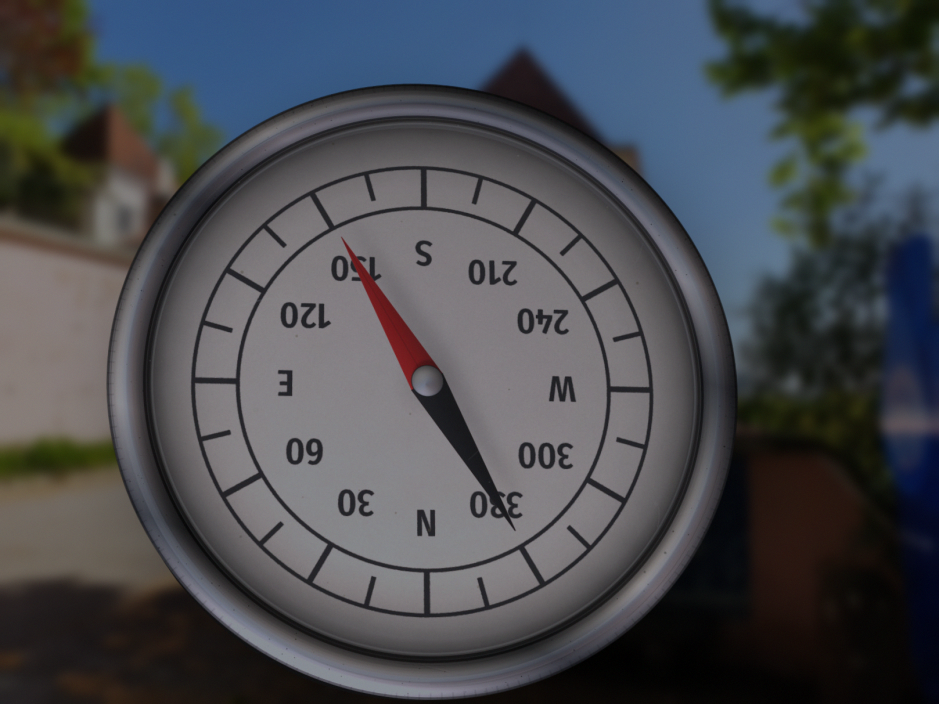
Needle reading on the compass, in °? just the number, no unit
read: 150
